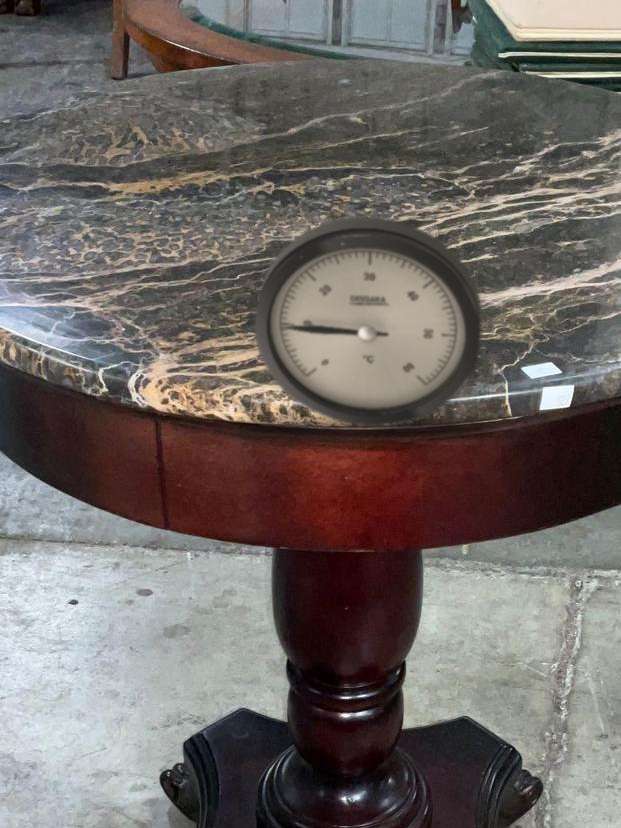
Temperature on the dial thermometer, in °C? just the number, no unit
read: 10
